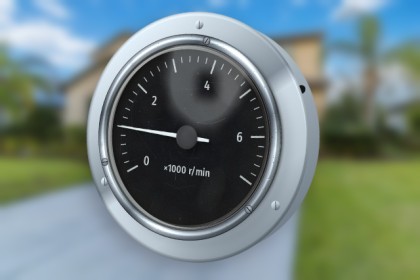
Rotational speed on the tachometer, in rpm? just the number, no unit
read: 1000
